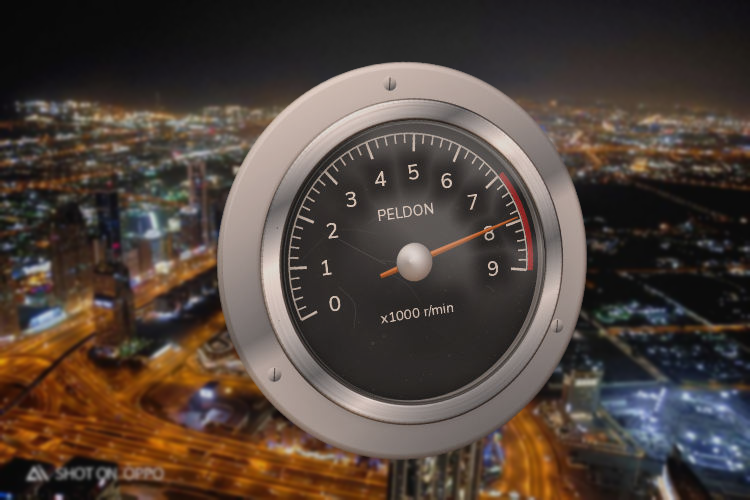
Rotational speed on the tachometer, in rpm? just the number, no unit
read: 7900
